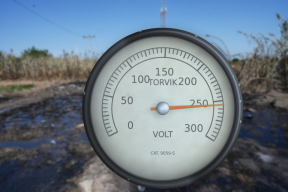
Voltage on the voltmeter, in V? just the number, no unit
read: 255
